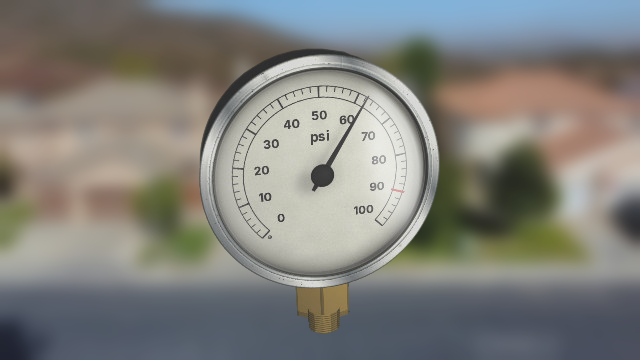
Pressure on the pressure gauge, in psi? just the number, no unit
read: 62
